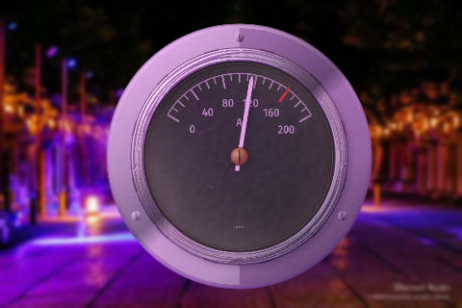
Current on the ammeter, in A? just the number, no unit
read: 115
